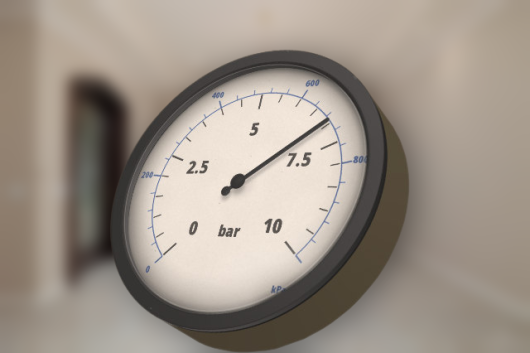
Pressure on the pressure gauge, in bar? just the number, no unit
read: 7
